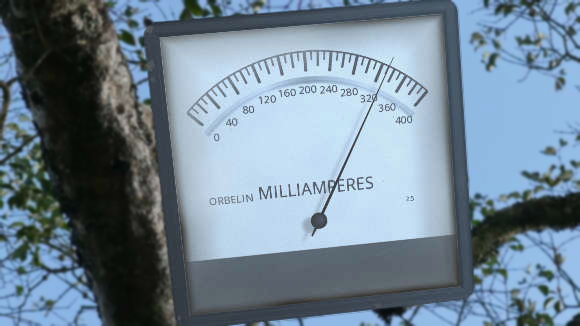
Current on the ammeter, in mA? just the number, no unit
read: 330
